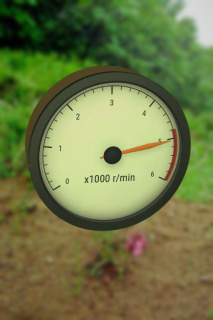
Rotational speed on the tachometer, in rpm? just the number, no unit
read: 5000
